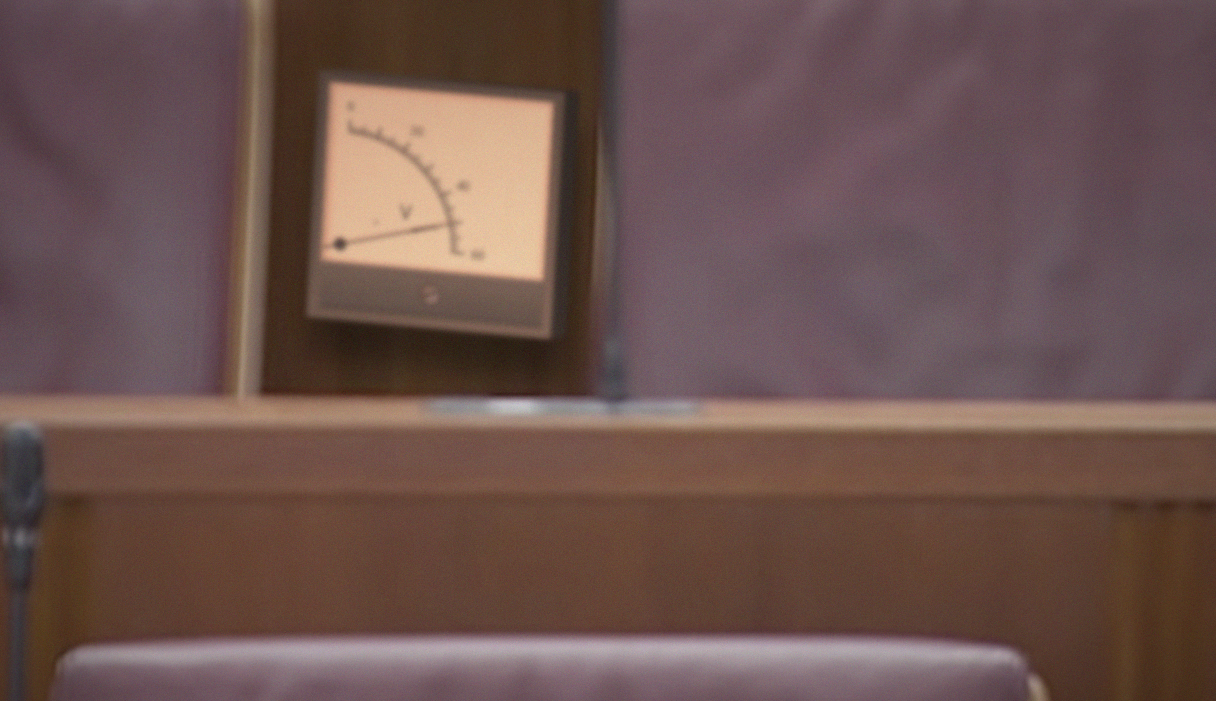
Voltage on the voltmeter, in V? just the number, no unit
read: 50
